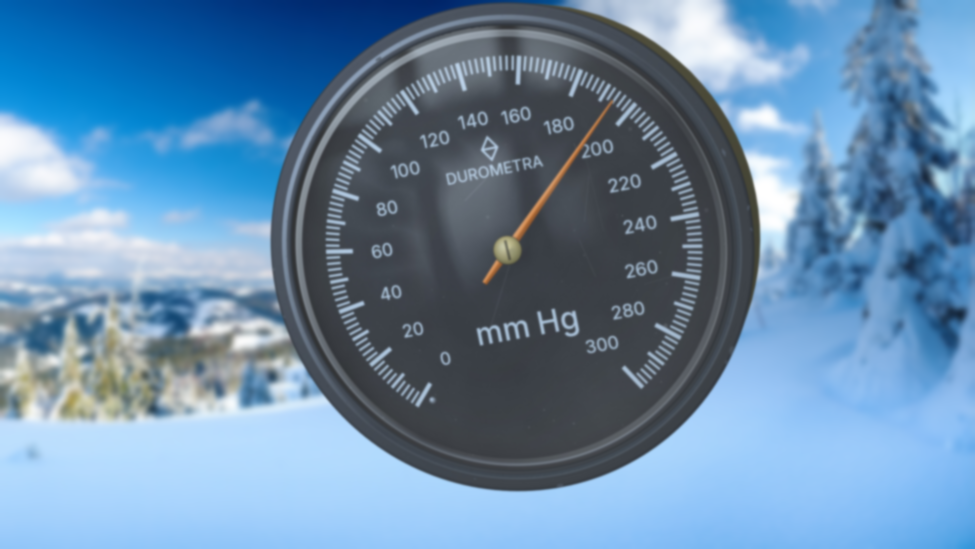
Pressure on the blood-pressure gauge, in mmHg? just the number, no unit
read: 194
